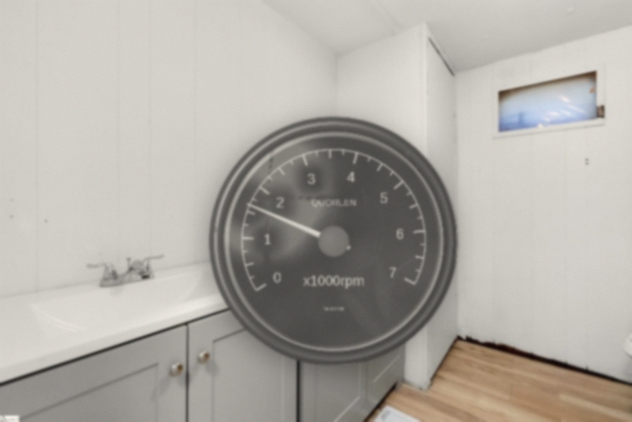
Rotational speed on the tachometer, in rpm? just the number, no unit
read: 1625
